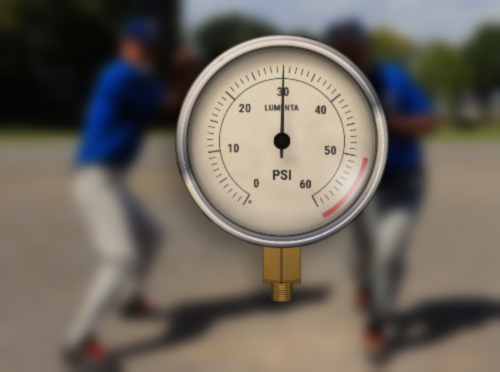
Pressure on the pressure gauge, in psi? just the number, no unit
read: 30
